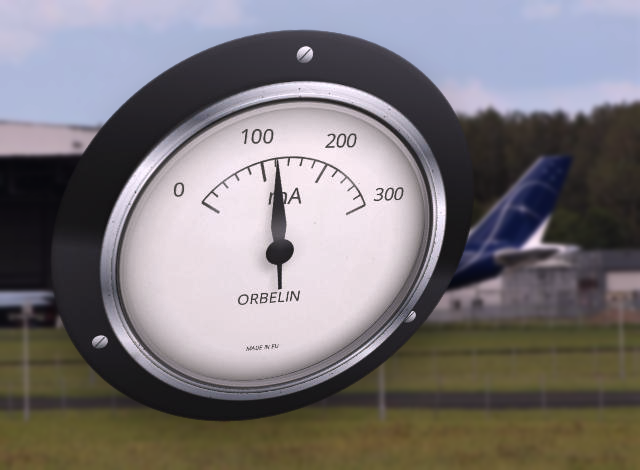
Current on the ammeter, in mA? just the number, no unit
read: 120
